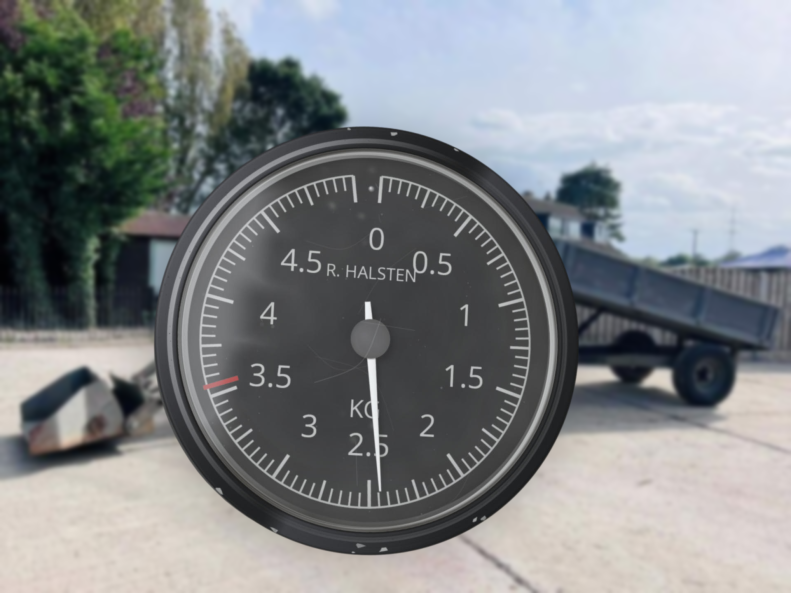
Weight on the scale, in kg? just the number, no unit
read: 2.45
